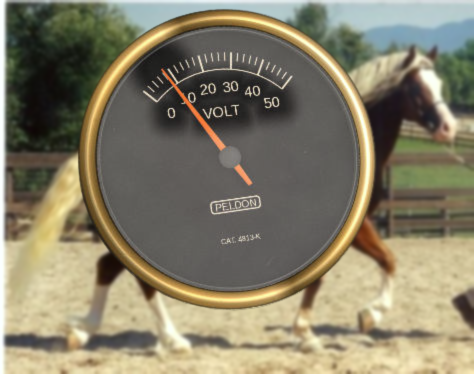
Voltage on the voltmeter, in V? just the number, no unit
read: 8
